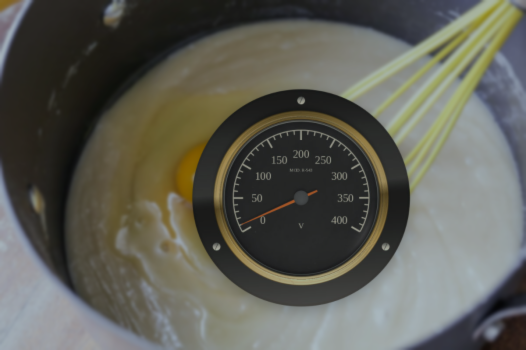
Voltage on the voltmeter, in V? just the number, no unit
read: 10
